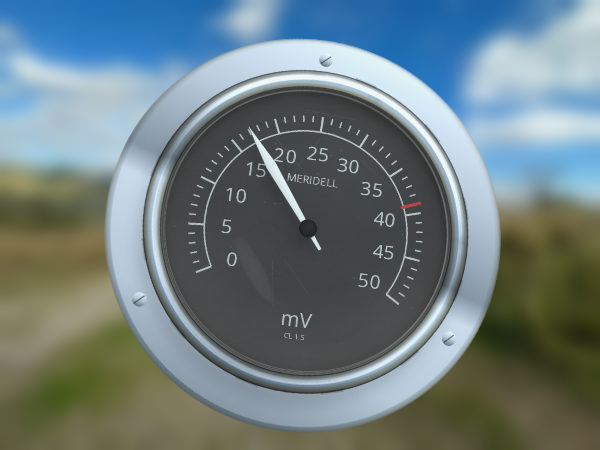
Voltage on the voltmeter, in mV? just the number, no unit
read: 17
